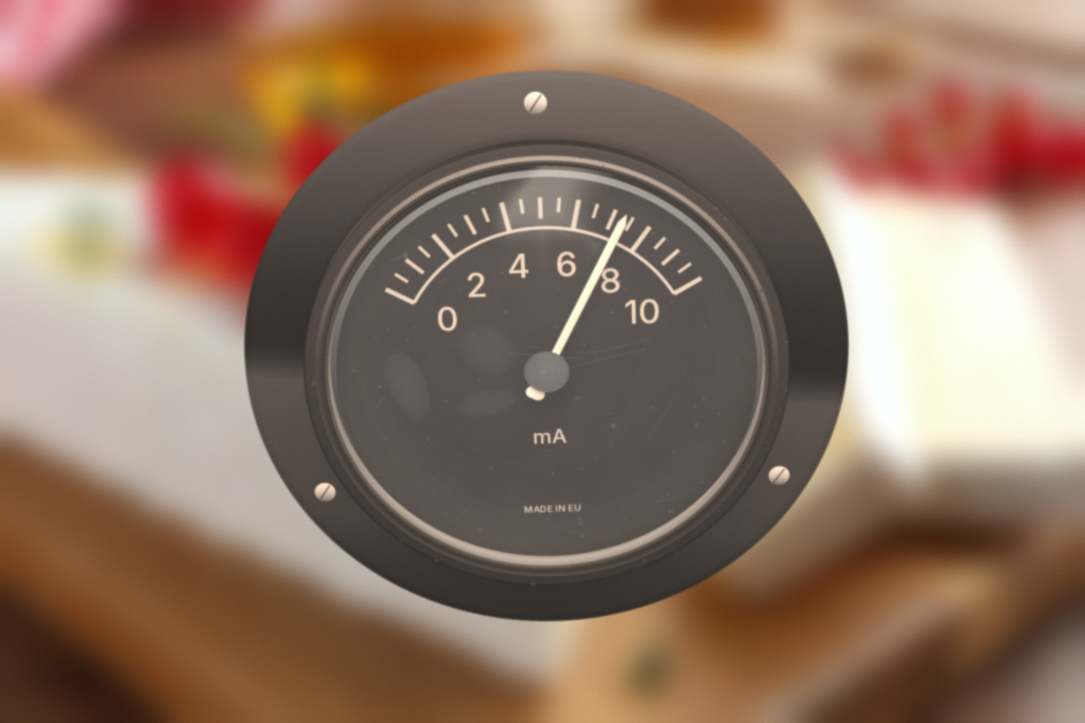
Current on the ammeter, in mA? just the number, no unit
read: 7.25
